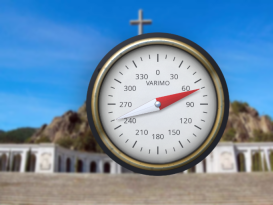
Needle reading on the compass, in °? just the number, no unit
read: 70
